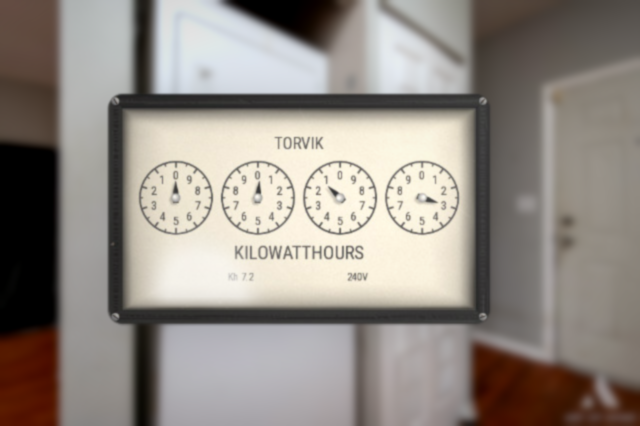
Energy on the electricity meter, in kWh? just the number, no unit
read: 13
